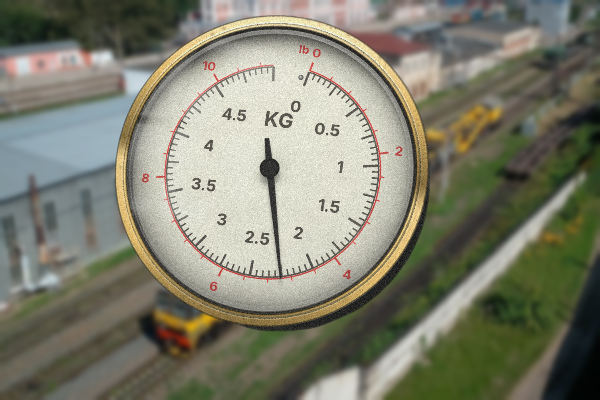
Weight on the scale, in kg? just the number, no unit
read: 2.25
